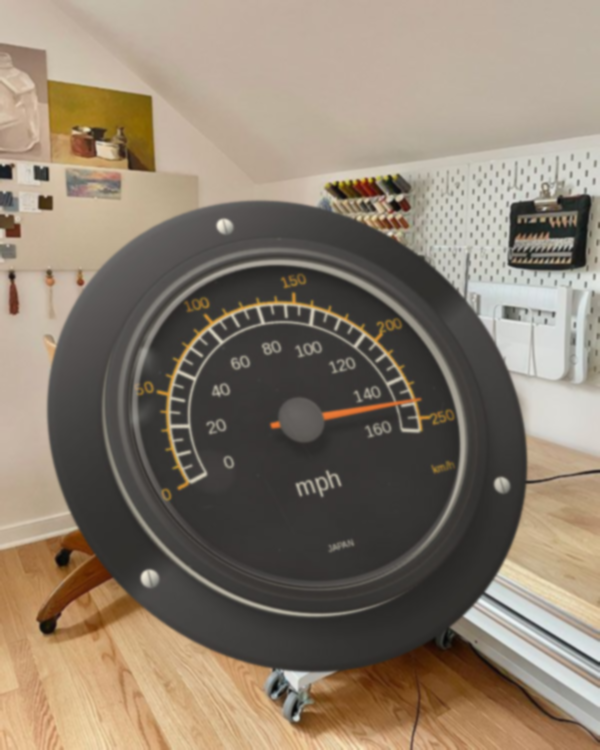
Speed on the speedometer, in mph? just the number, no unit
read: 150
